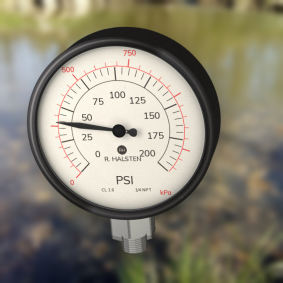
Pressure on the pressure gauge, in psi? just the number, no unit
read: 40
